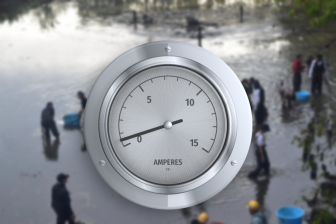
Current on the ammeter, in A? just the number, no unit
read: 0.5
